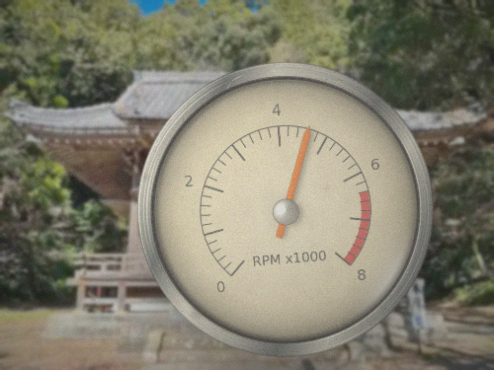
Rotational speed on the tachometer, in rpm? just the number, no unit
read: 4600
